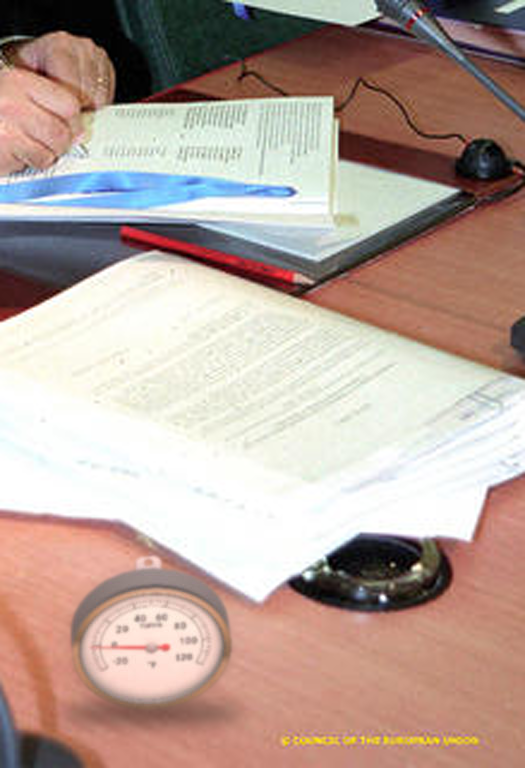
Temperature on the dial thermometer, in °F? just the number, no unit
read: 0
